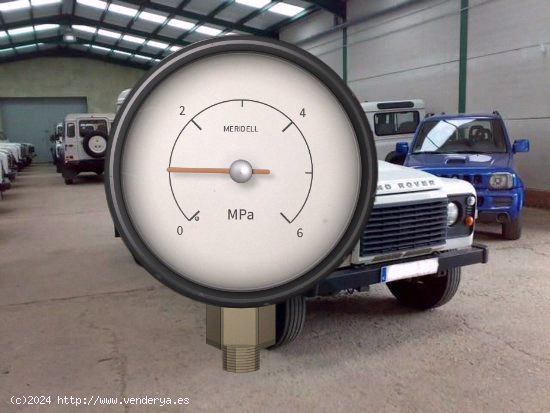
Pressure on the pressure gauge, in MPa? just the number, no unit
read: 1
